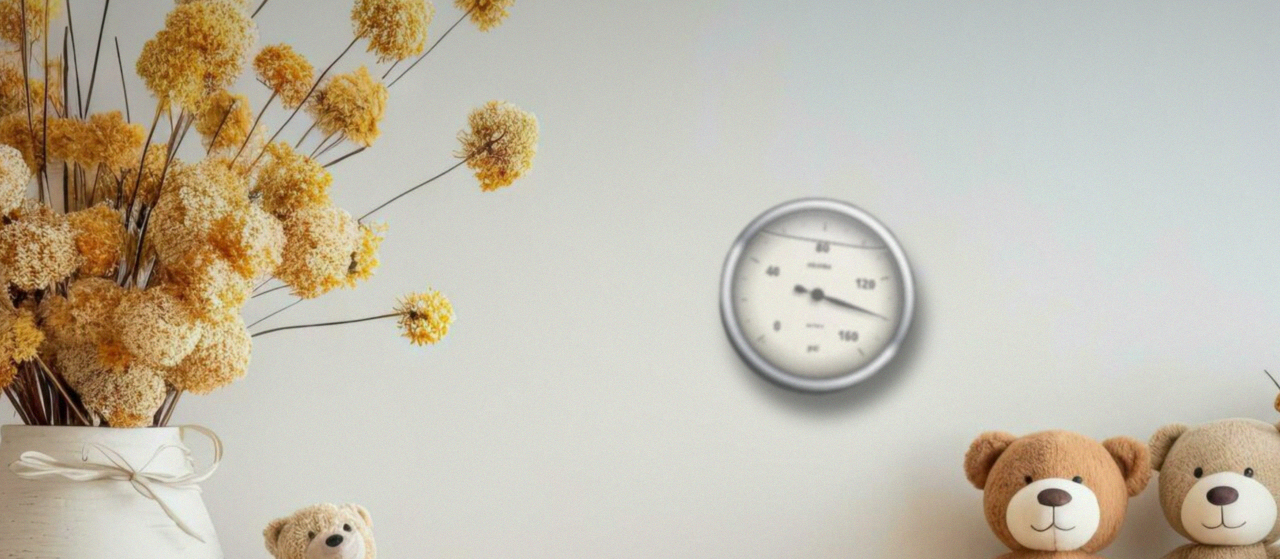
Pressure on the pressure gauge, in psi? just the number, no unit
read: 140
